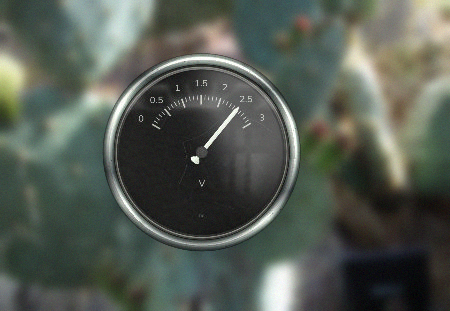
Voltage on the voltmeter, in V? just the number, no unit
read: 2.5
